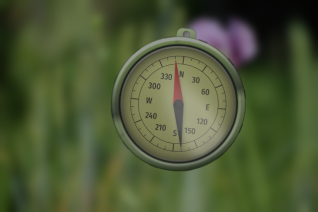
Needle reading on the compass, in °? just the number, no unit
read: 350
